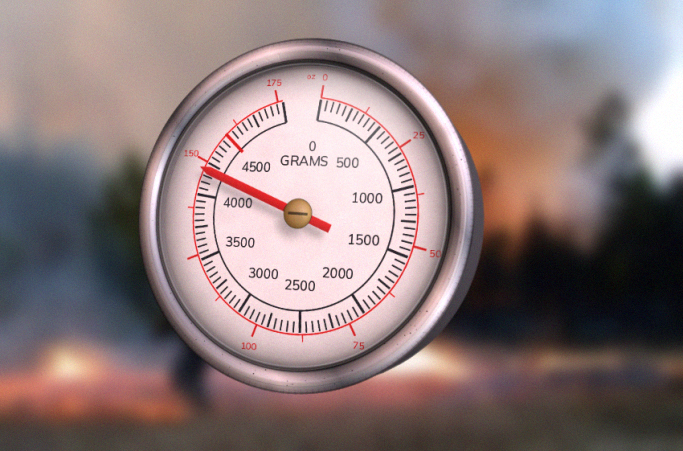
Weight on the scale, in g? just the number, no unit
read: 4200
